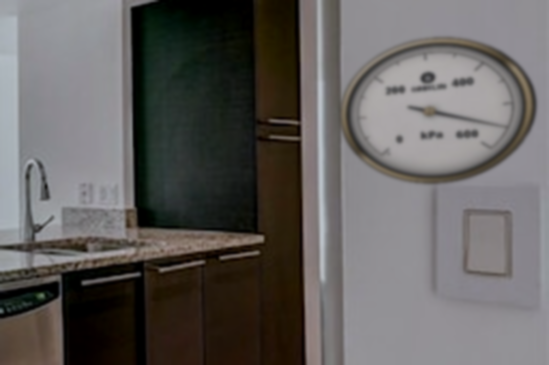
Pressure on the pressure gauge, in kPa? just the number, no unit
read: 550
